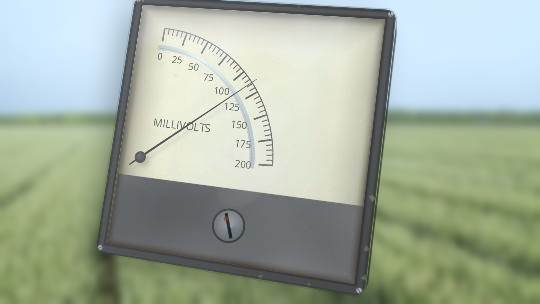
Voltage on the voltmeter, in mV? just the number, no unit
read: 115
